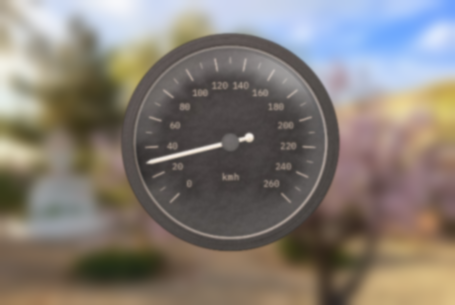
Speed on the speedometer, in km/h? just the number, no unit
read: 30
